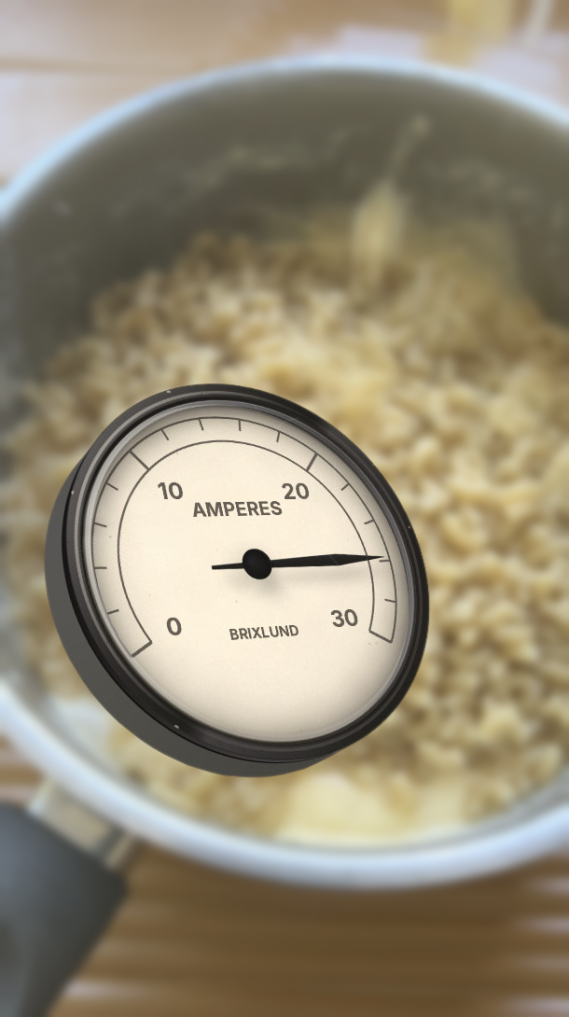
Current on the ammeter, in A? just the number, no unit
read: 26
